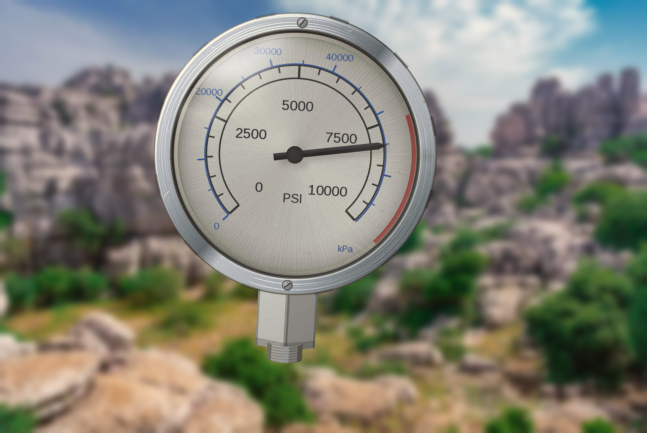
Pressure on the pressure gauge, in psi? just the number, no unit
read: 8000
